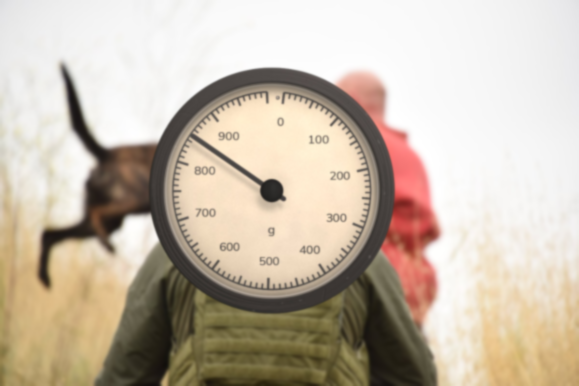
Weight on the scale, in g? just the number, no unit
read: 850
